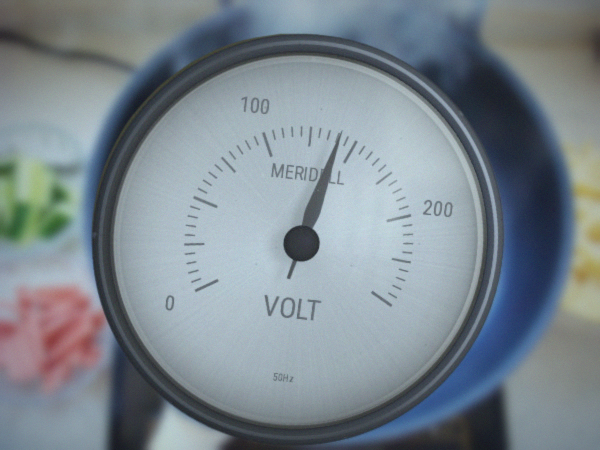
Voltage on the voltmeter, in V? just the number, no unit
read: 140
